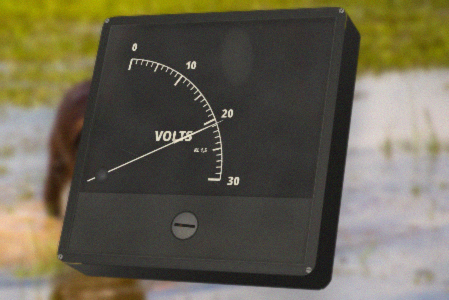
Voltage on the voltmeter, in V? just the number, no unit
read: 21
